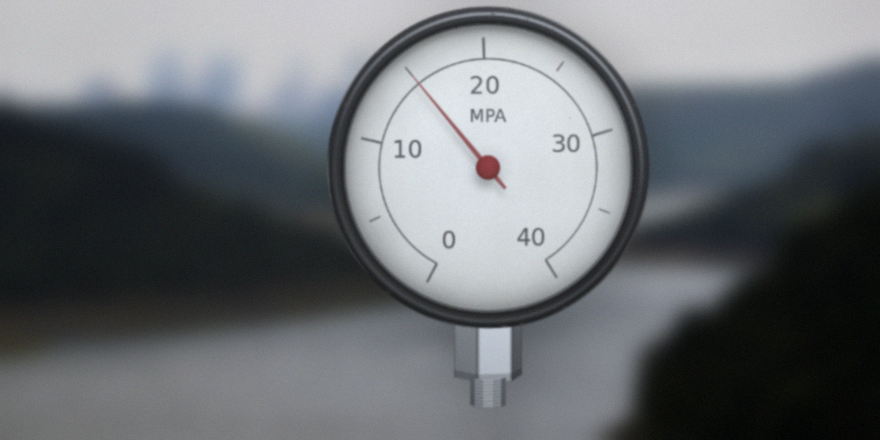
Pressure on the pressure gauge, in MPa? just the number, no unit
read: 15
